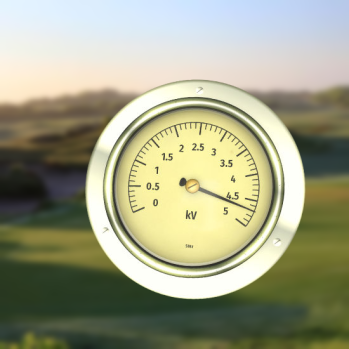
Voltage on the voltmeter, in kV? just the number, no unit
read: 4.7
